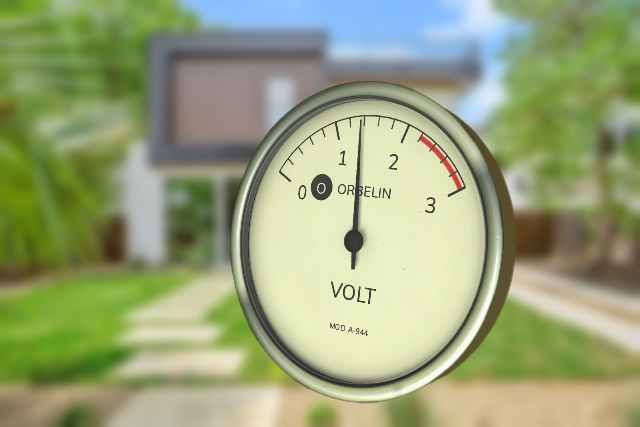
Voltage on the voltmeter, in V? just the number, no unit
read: 1.4
